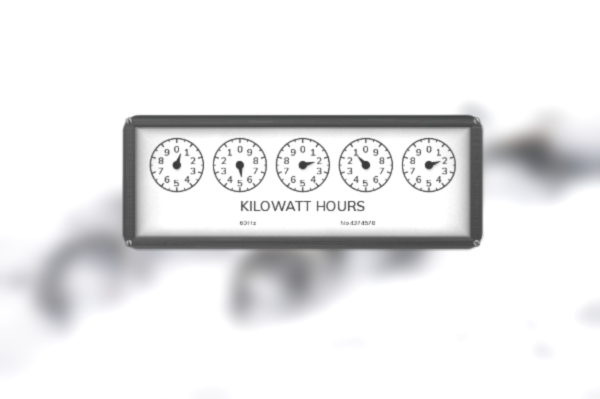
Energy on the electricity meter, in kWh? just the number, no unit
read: 5212
